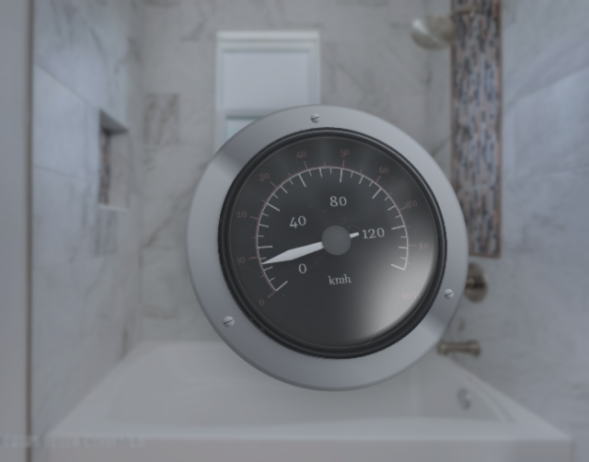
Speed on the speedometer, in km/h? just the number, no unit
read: 12.5
